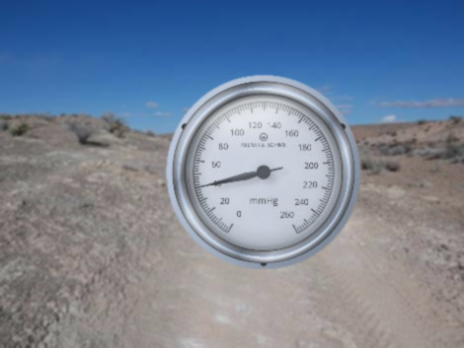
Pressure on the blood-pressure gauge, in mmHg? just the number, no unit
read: 40
